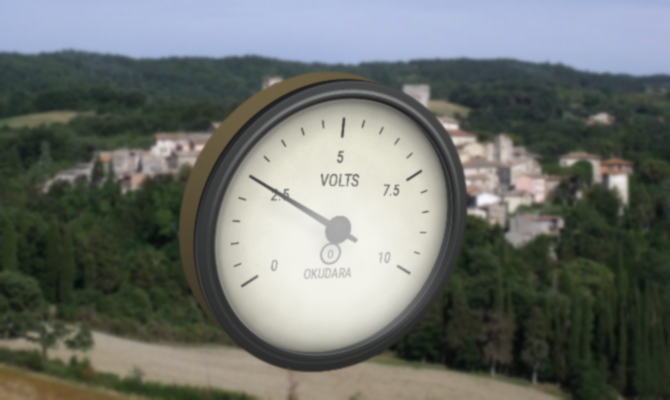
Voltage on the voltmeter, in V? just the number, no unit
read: 2.5
